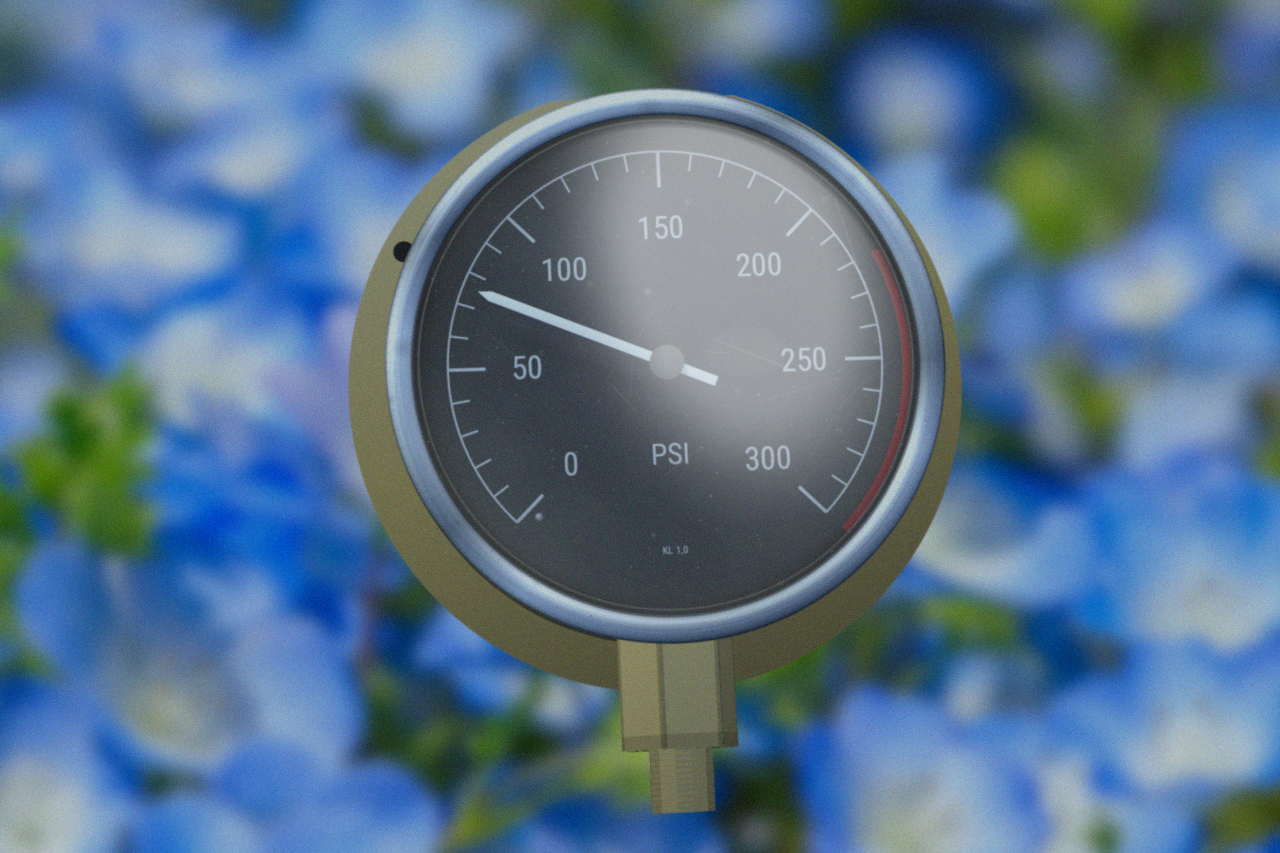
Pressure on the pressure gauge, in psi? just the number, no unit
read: 75
